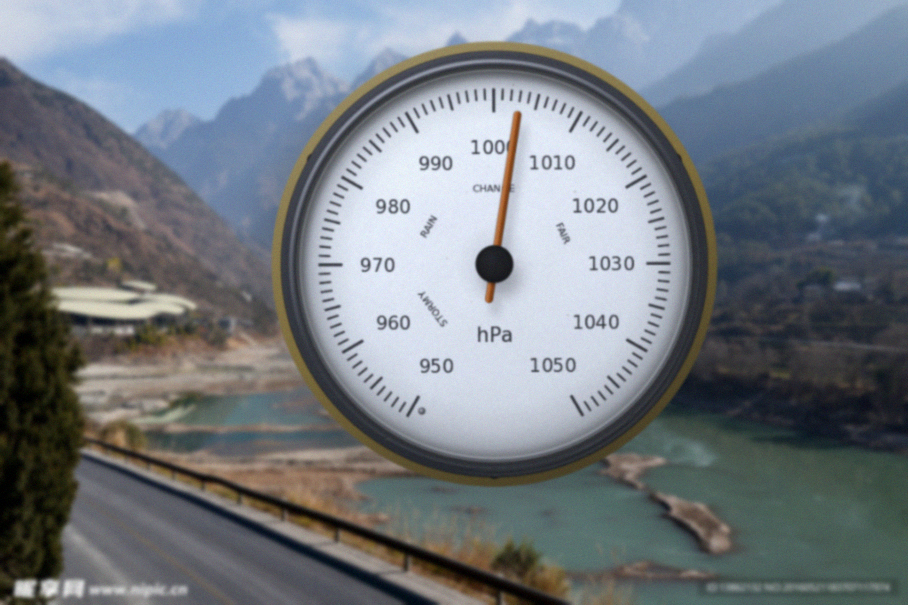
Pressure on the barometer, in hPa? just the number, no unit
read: 1003
